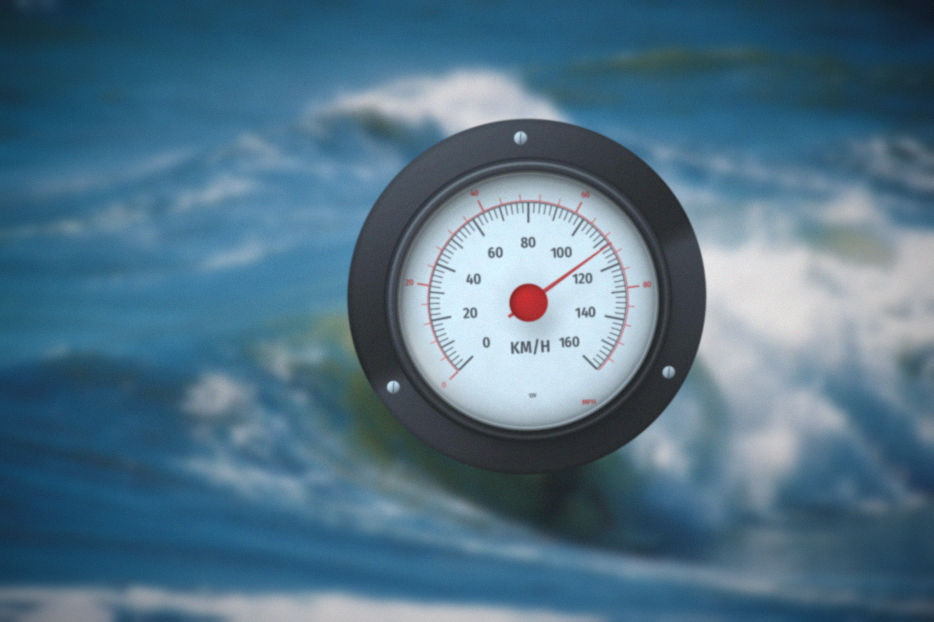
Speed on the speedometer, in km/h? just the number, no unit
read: 112
